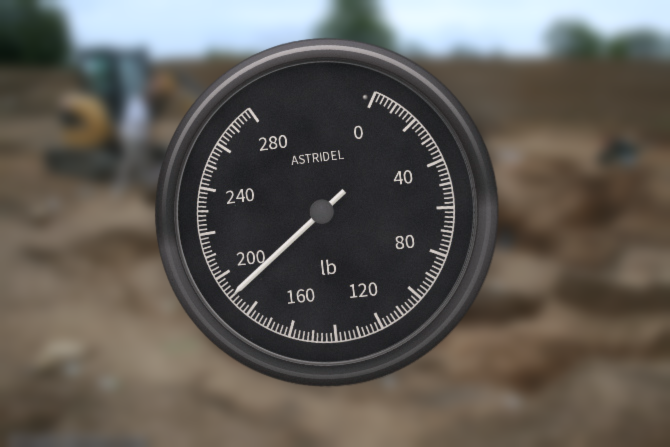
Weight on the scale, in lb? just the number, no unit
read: 190
